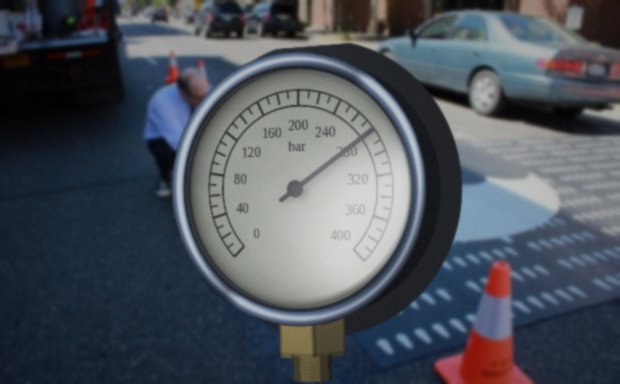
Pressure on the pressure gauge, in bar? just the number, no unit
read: 280
